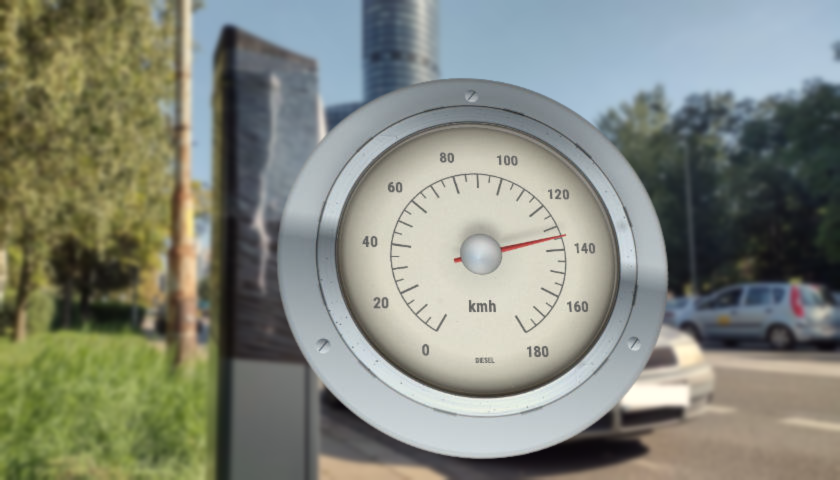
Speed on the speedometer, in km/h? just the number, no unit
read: 135
